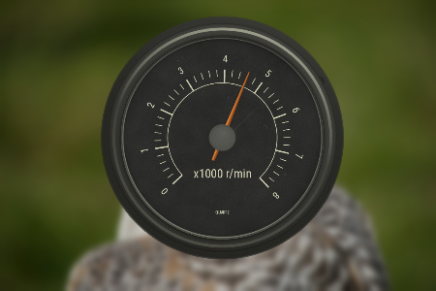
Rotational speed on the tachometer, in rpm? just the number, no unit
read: 4600
